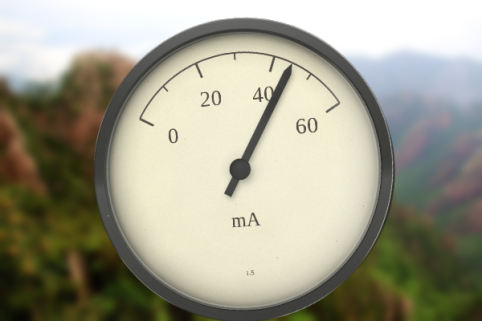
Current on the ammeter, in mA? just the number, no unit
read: 45
